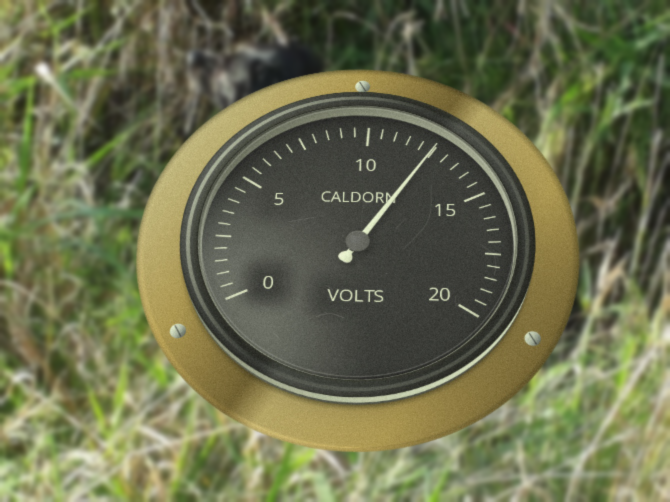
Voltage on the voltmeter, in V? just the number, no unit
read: 12.5
